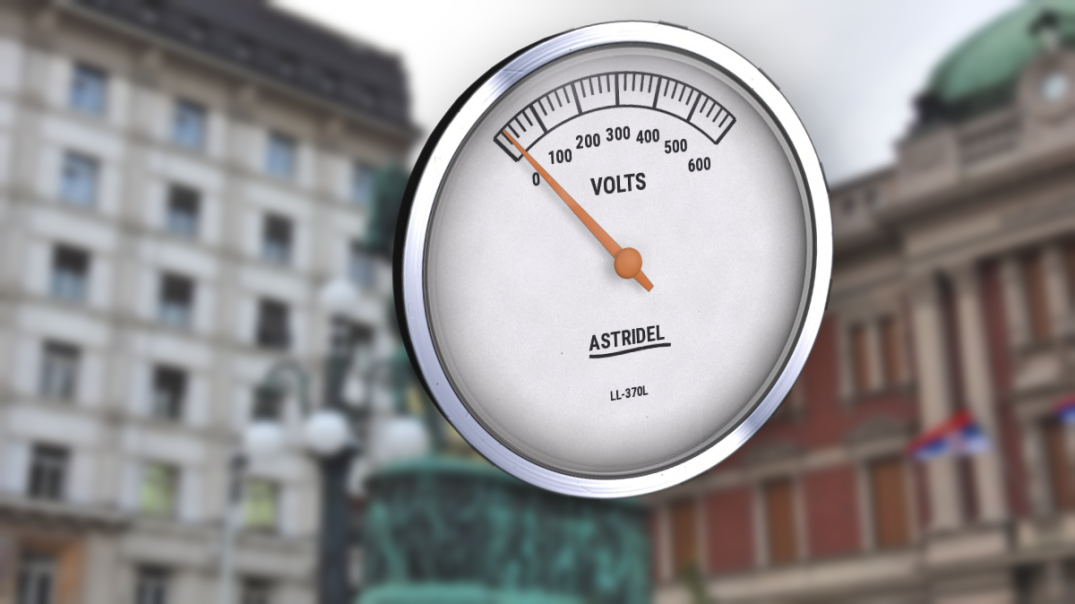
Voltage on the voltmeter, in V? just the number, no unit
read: 20
